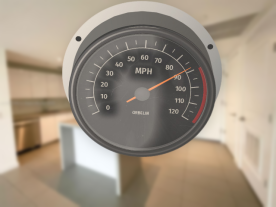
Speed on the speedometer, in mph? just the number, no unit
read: 87.5
